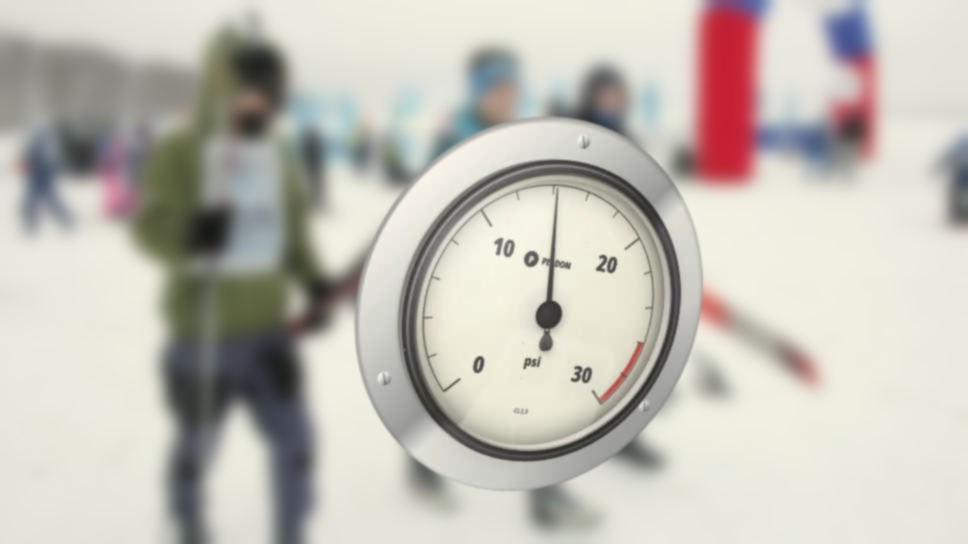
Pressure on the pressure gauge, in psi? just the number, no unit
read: 14
